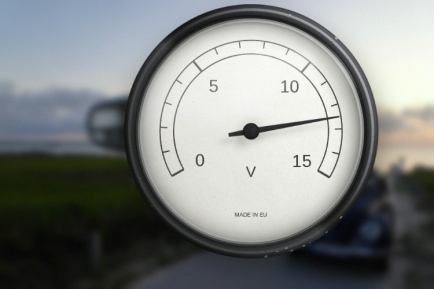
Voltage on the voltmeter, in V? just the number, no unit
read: 12.5
